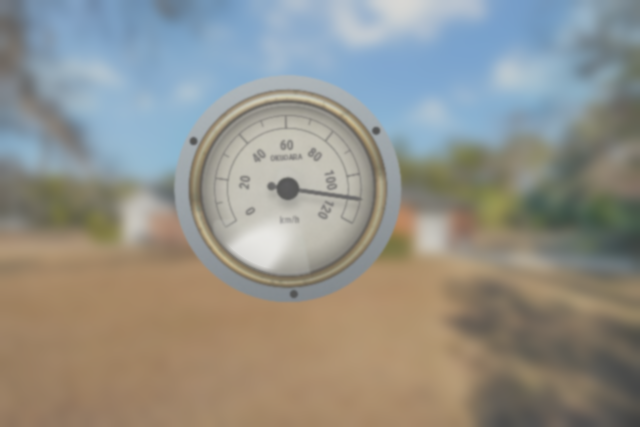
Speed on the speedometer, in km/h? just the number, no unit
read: 110
